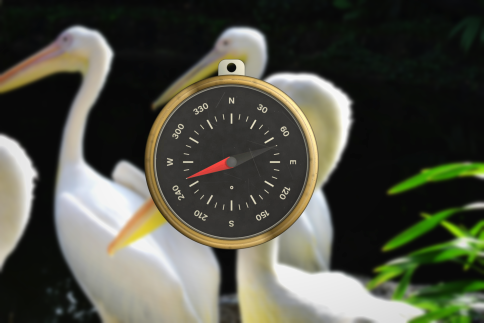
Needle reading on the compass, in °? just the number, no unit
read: 250
